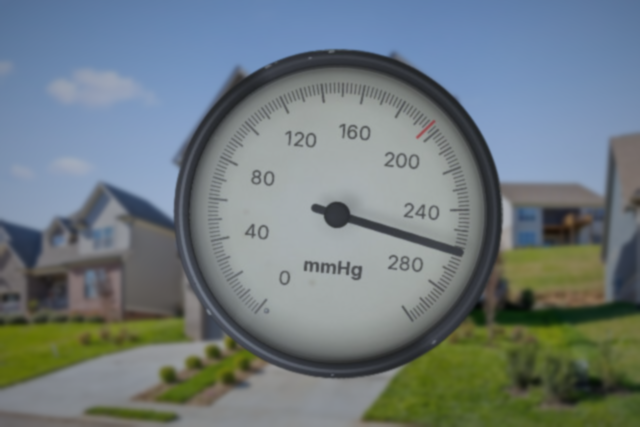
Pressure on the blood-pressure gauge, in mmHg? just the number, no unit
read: 260
